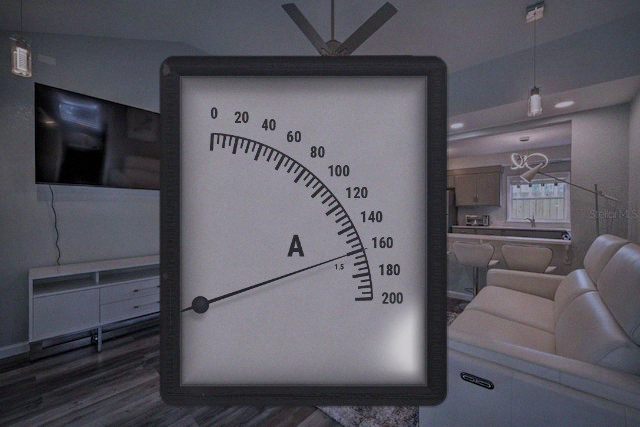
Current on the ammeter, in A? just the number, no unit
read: 160
